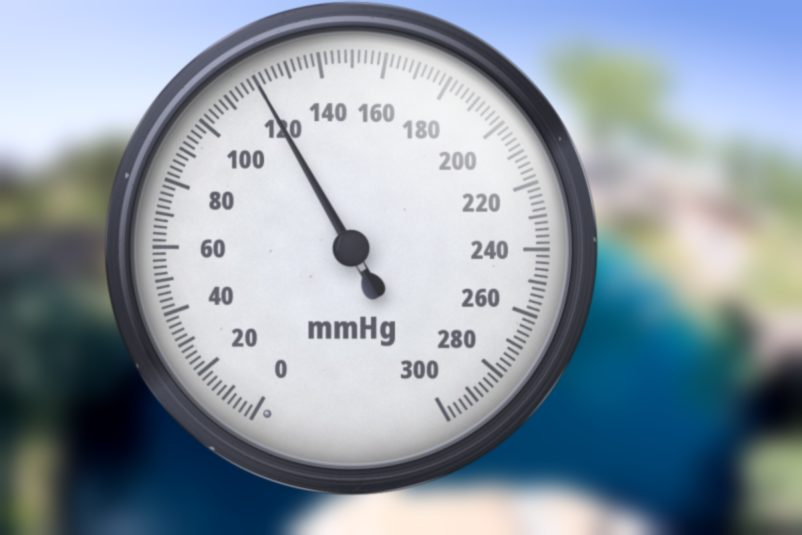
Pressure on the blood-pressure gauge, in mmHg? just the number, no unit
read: 120
